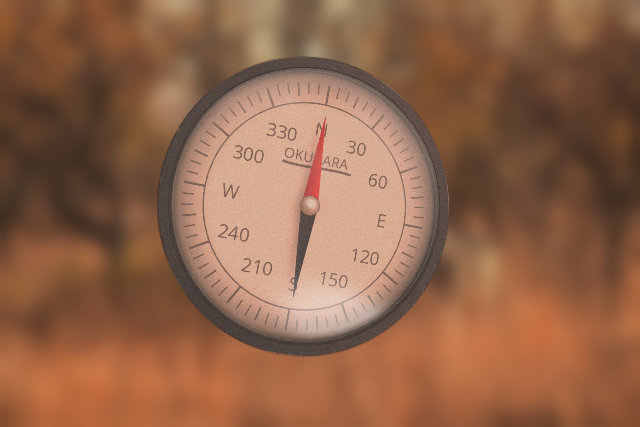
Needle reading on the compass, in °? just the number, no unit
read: 0
